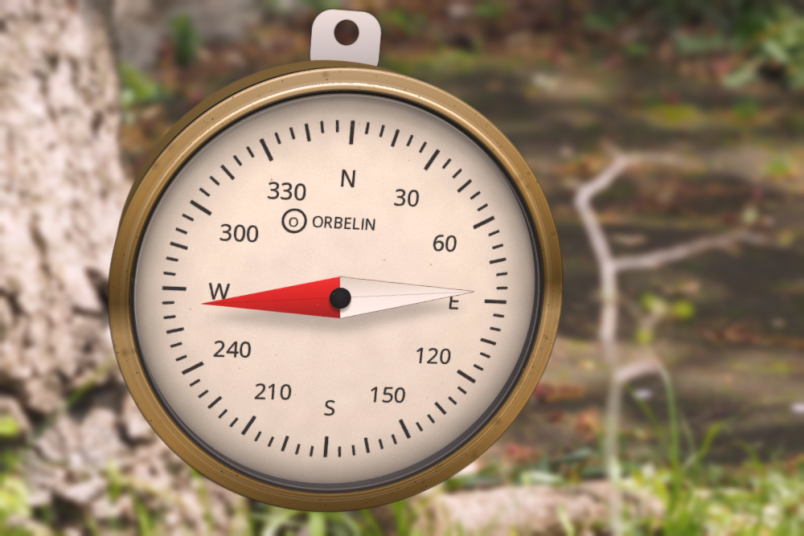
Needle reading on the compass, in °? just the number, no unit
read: 265
